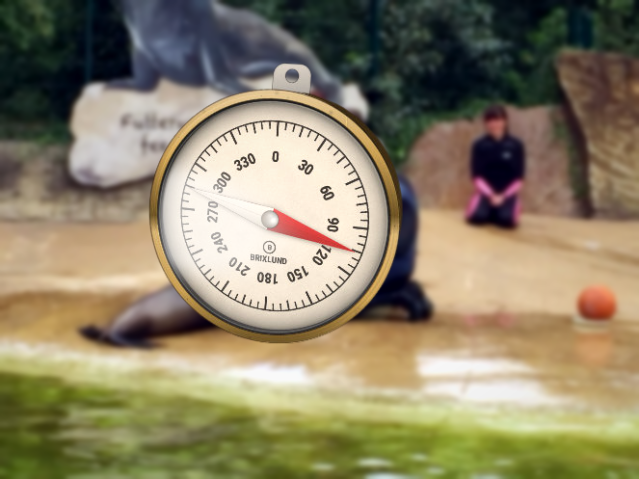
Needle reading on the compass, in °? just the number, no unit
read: 105
